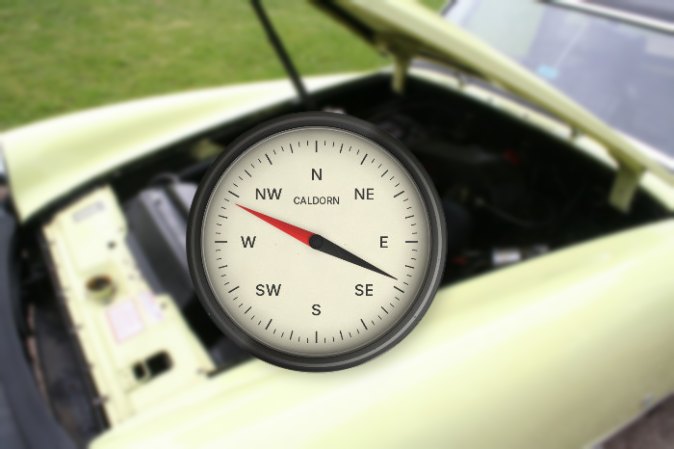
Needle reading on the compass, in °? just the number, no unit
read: 295
